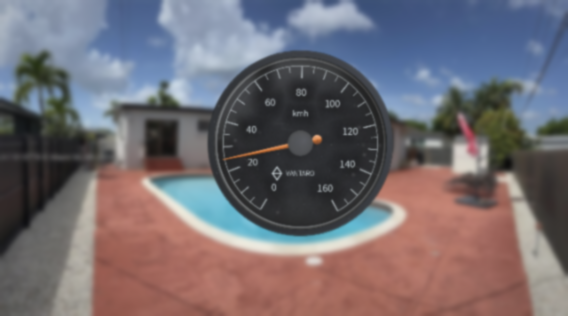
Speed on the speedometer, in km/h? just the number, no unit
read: 25
